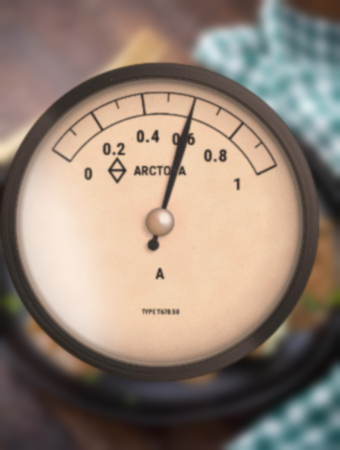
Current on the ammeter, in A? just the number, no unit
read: 0.6
